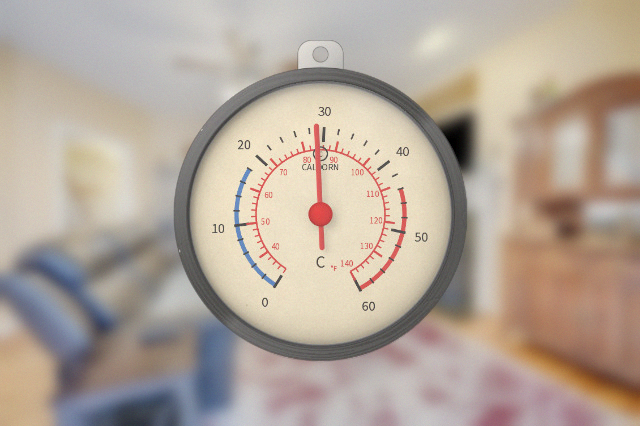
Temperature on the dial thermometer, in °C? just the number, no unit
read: 29
